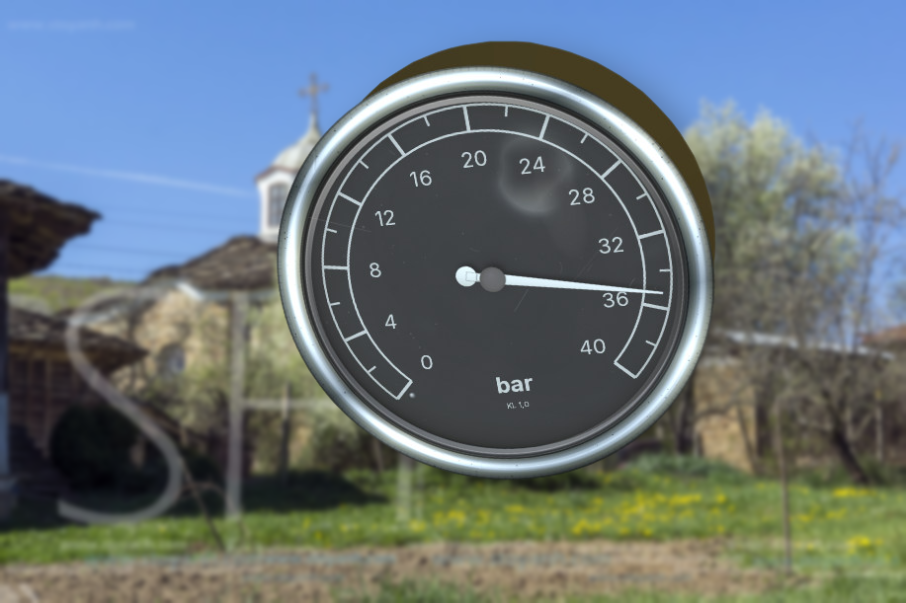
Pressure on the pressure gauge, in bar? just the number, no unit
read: 35
